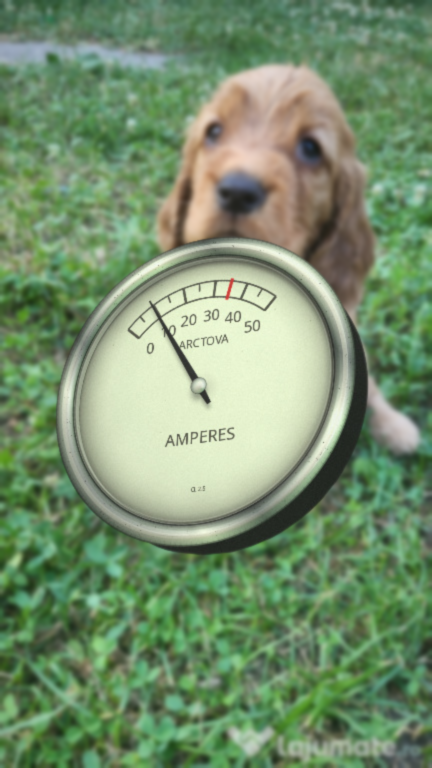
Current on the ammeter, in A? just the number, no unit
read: 10
